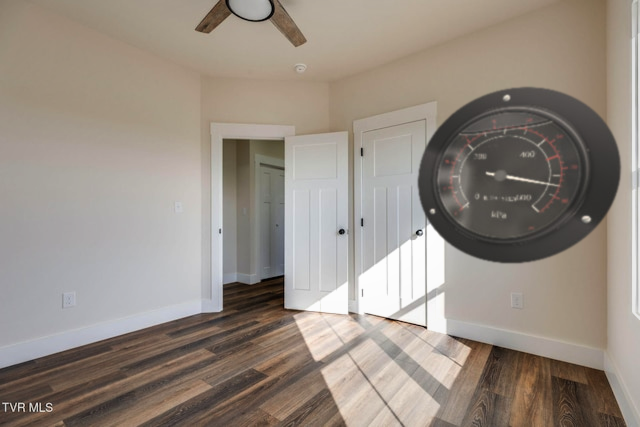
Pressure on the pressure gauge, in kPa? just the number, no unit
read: 525
